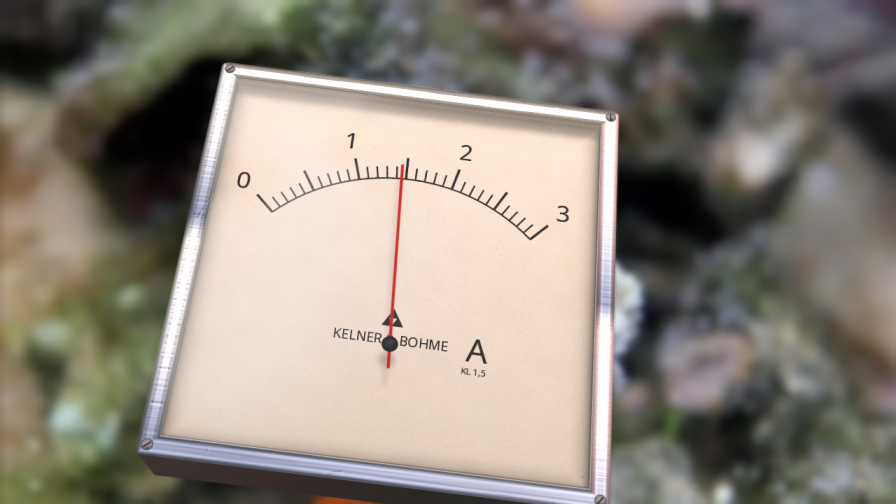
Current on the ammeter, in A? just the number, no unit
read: 1.45
